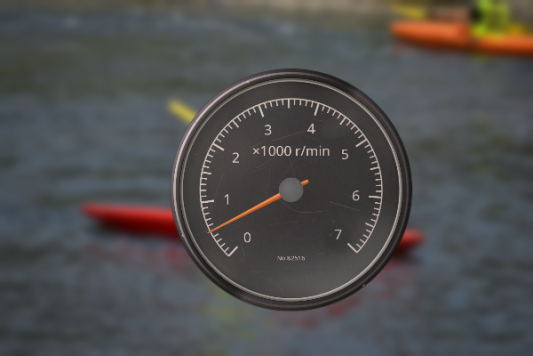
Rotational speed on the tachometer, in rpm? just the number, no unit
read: 500
